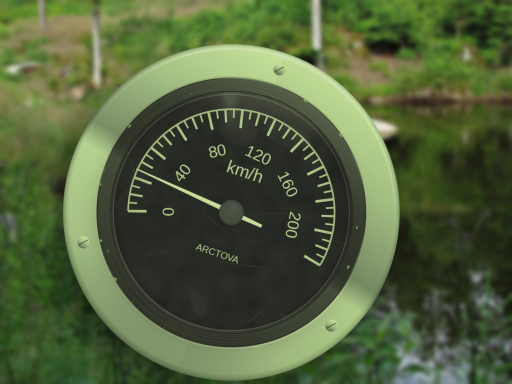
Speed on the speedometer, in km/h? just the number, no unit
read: 25
